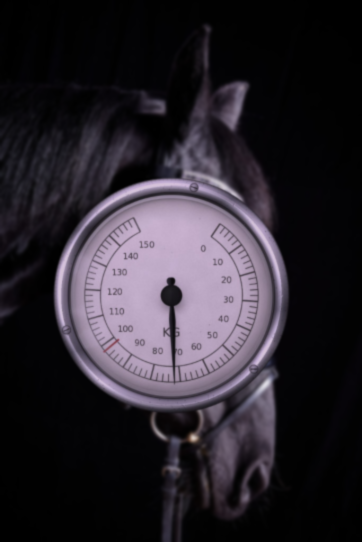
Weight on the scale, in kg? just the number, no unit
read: 72
